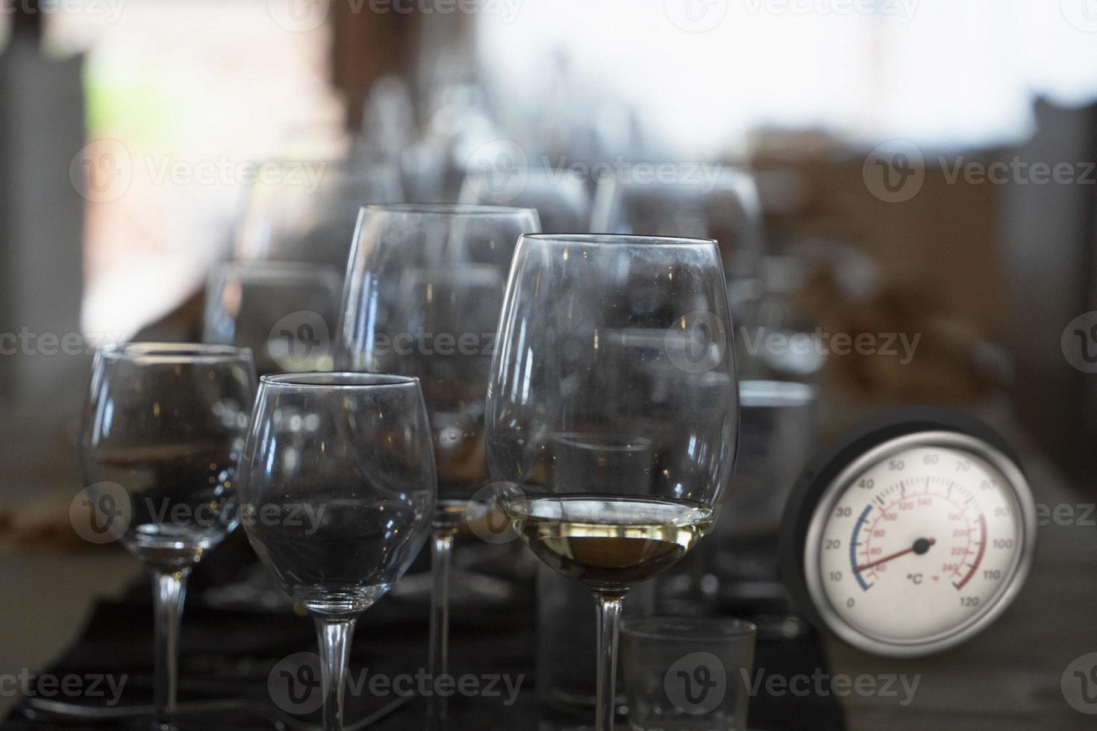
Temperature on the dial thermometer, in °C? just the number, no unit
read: 10
